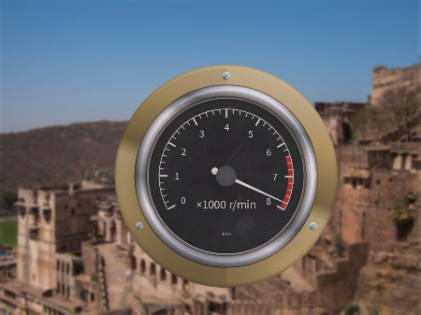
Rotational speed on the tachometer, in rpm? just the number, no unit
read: 7800
